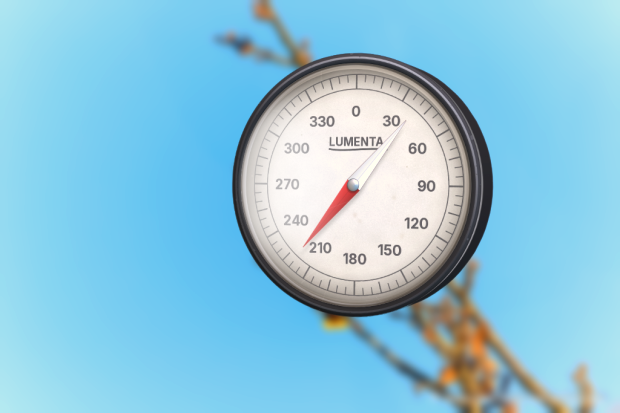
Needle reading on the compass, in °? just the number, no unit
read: 220
